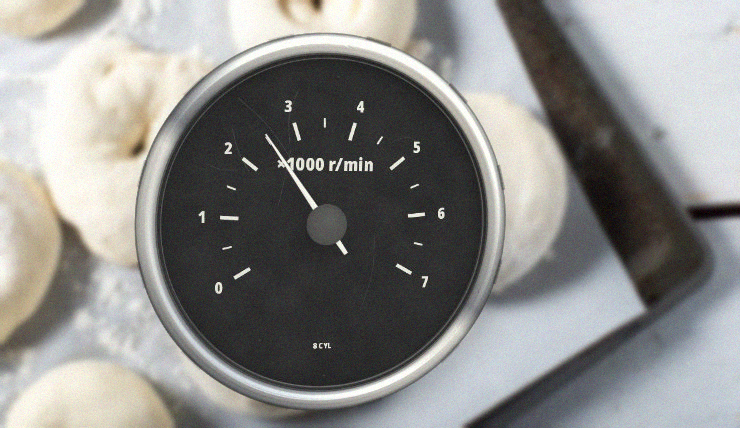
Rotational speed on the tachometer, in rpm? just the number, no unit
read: 2500
